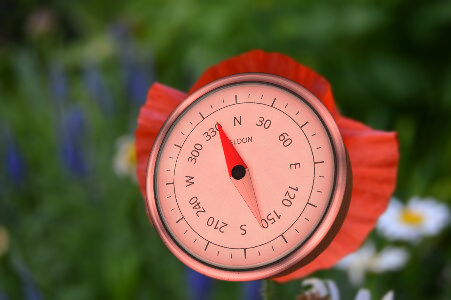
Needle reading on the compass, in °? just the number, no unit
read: 340
